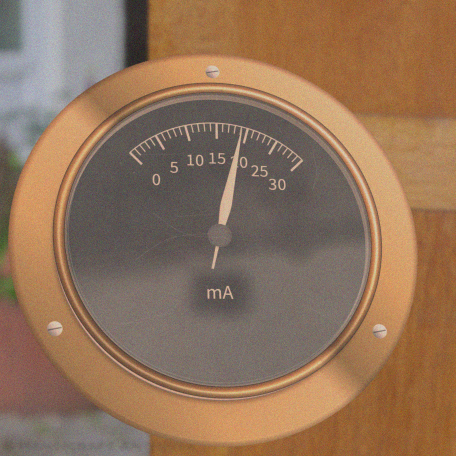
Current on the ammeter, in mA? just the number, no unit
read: 19
